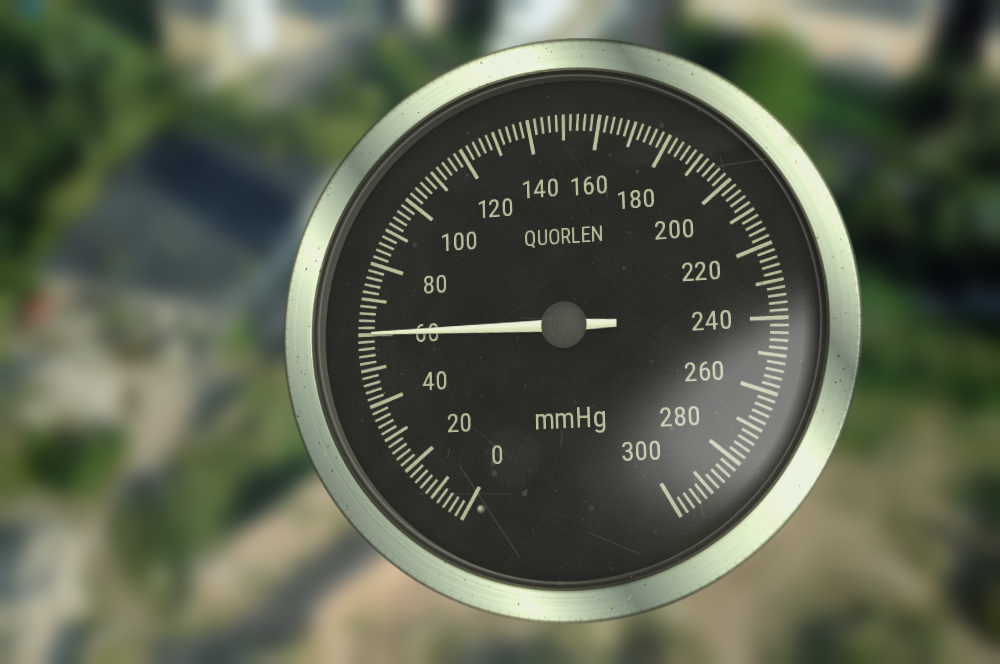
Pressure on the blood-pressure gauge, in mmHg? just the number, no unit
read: 60
